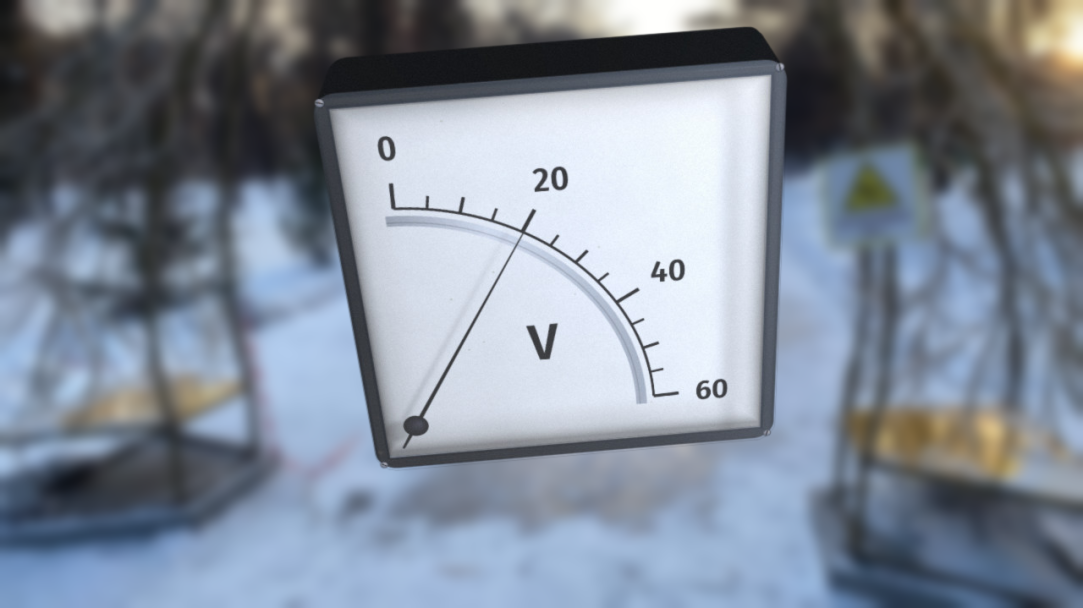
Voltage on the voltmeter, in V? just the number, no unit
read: 20
